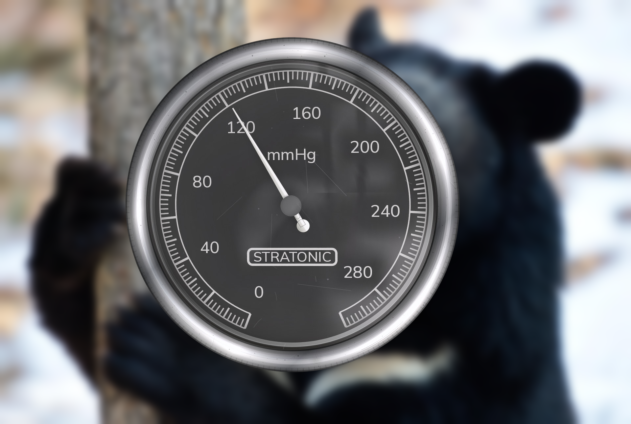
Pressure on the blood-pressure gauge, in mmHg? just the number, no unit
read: 122
